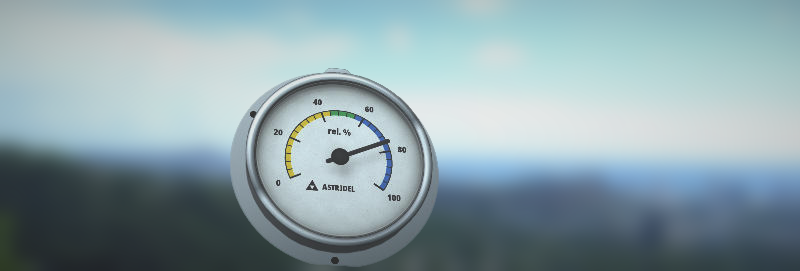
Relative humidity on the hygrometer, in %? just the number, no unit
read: 76
